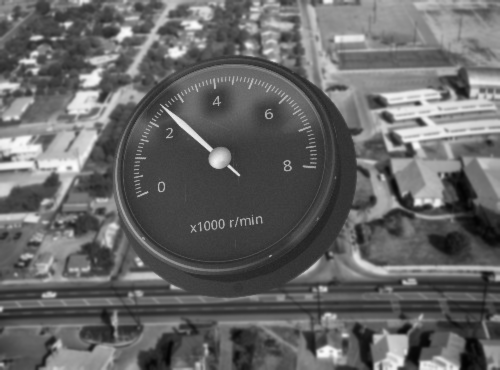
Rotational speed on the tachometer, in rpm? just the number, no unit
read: 2500
